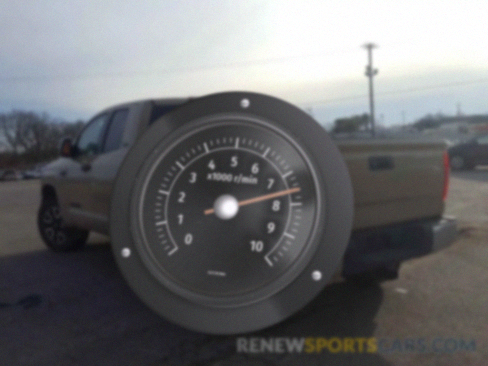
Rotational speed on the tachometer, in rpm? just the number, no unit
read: 7600
